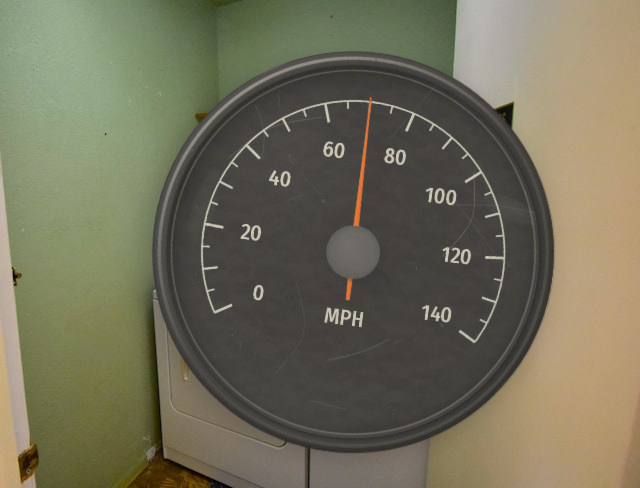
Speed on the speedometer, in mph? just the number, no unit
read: 70
